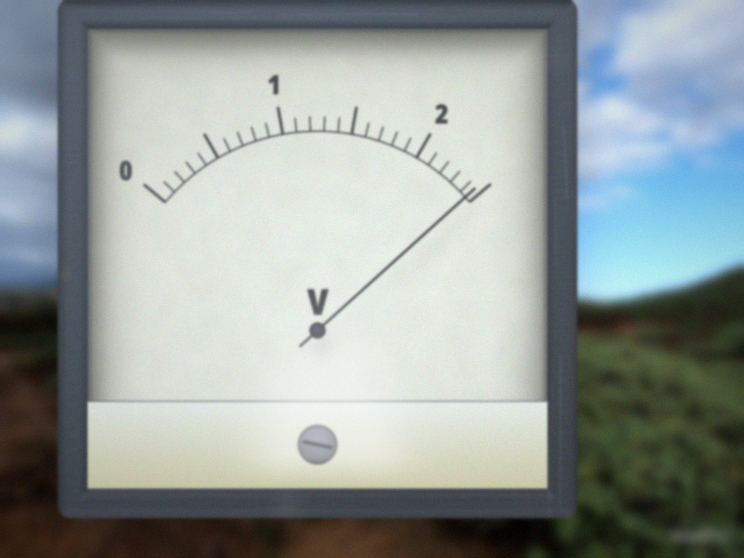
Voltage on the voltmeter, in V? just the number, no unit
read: 2.45
